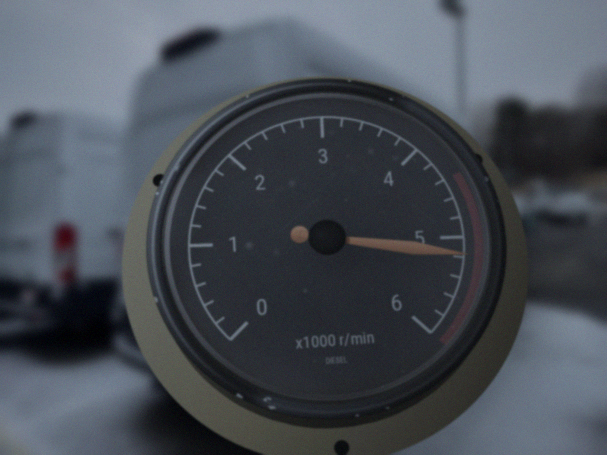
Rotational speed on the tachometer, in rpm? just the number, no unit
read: 5200
